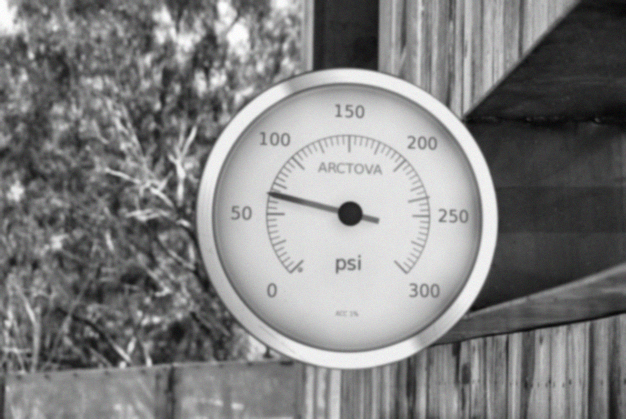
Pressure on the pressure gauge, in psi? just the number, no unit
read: 65
